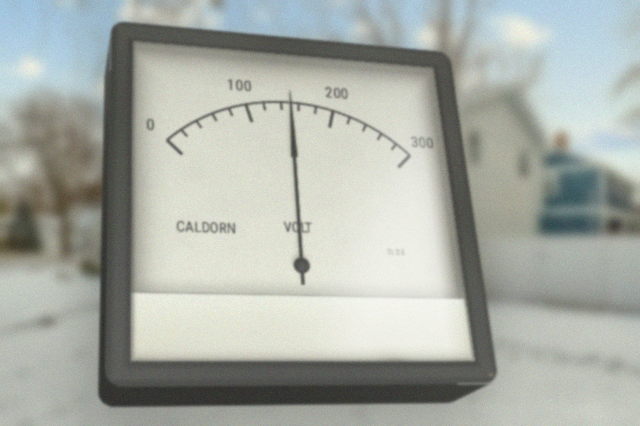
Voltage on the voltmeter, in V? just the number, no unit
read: 150
